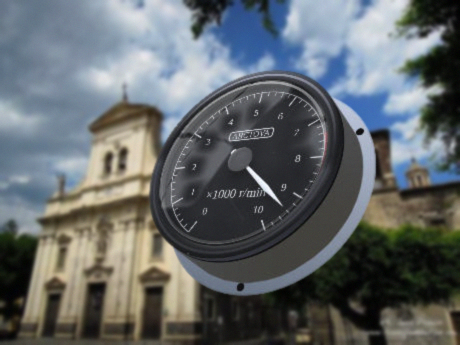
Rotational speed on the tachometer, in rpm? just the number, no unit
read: 9400
